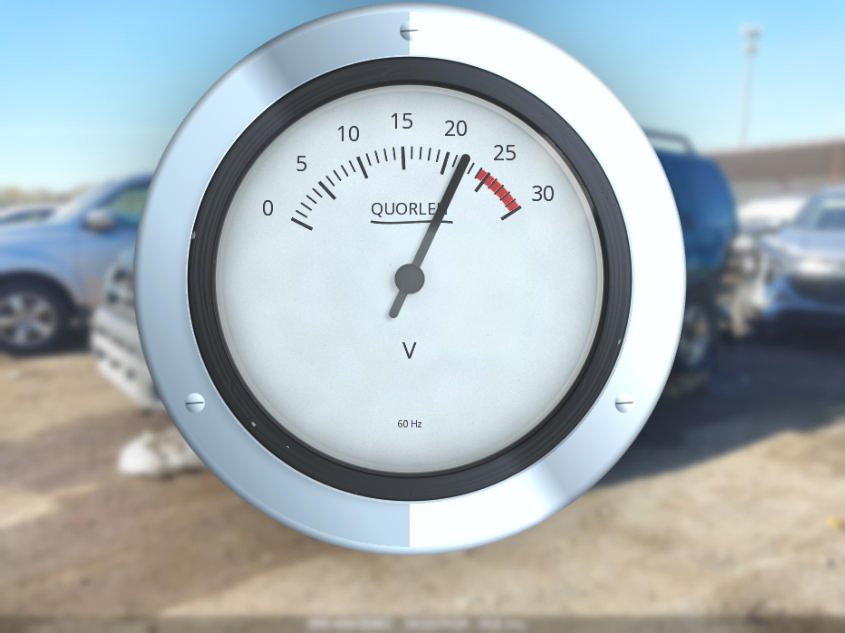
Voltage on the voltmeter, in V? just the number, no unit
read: 22
